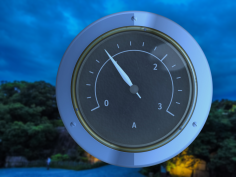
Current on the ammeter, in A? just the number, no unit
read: 1
